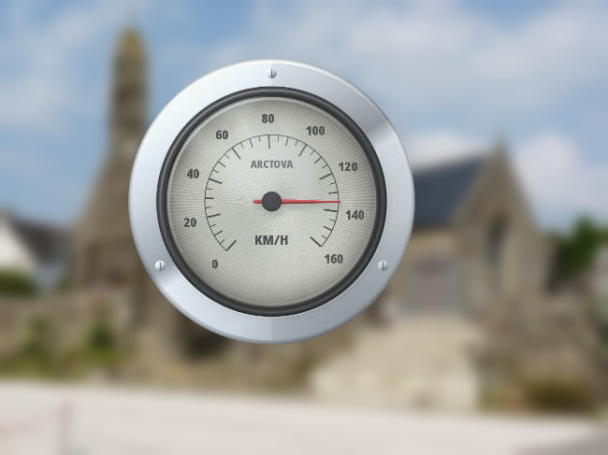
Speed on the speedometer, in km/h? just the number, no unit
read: 135
